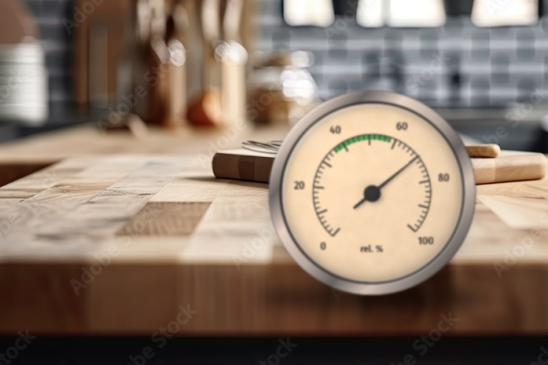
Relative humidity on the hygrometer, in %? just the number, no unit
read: 70
